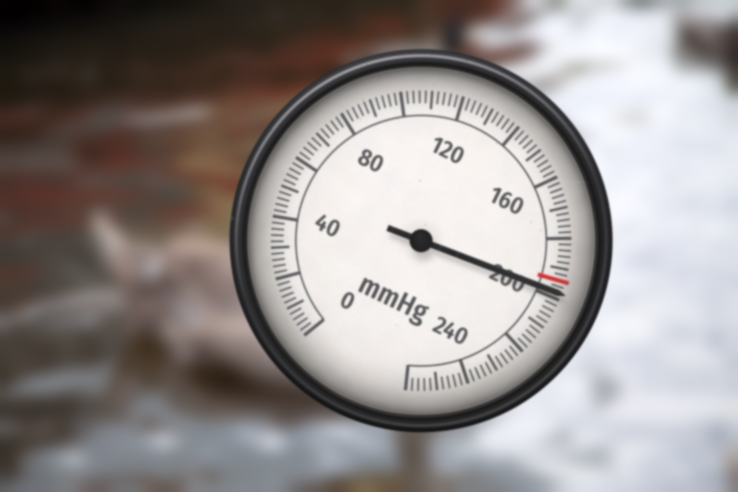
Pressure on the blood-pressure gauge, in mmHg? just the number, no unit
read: 198
